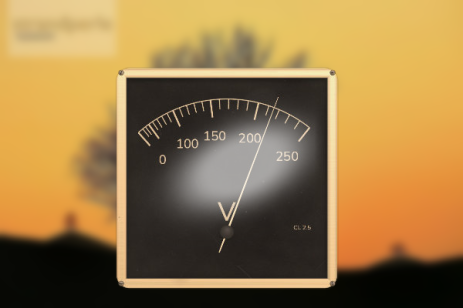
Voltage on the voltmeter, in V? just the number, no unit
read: 215
